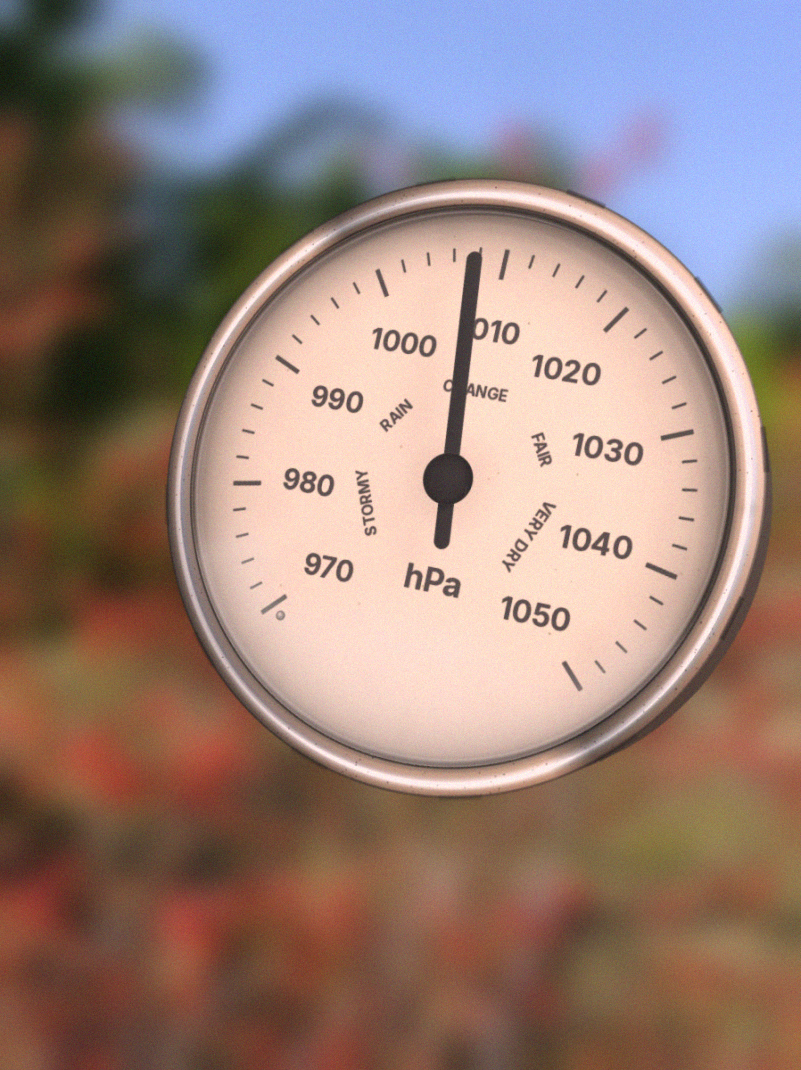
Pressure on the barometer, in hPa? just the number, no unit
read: 1008
